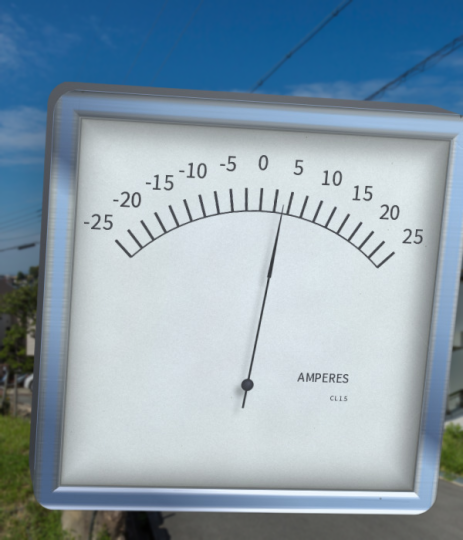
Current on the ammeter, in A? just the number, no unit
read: 3.75
